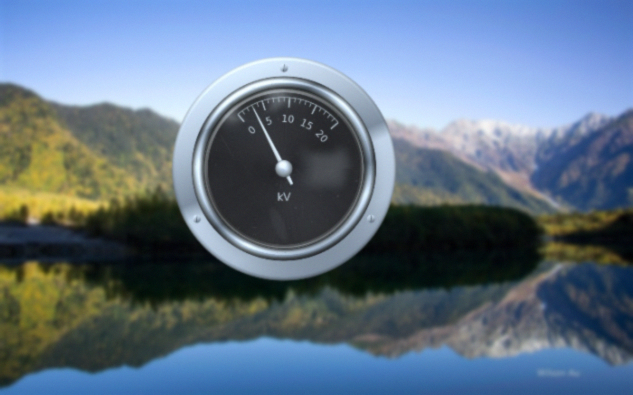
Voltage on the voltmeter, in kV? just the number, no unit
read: 3
